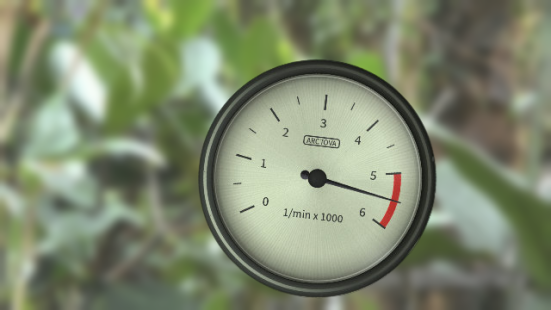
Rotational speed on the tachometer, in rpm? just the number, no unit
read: 5500
